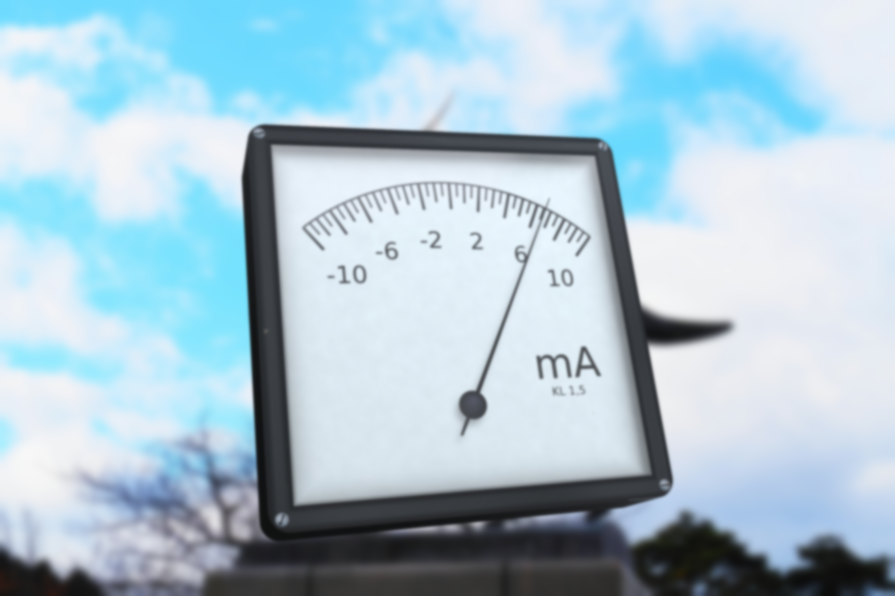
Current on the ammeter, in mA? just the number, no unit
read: 6.5
